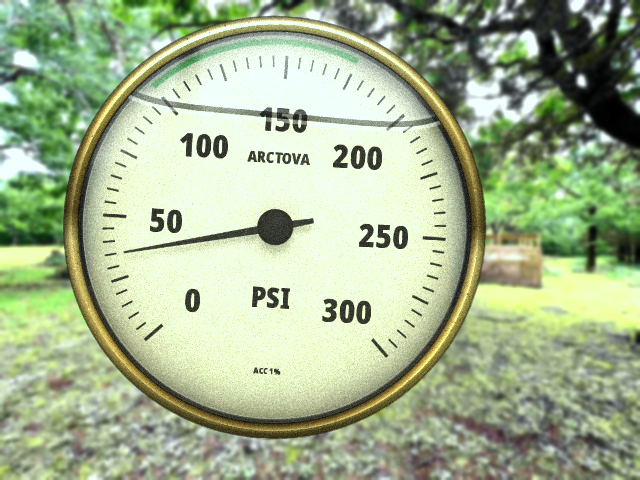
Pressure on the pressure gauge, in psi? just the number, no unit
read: 35
